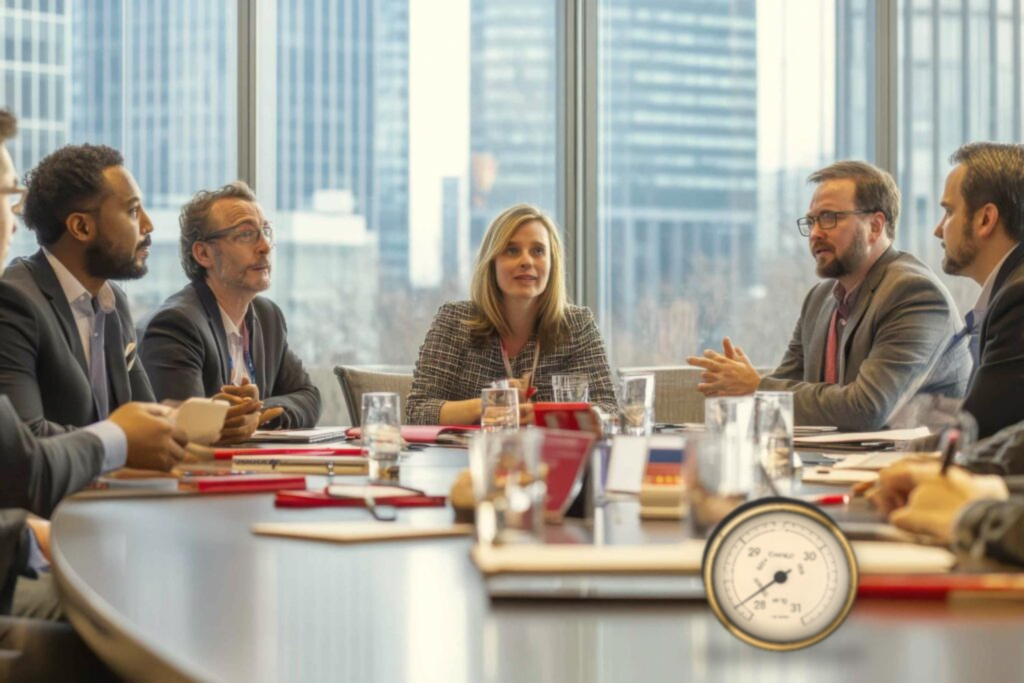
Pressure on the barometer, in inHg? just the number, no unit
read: 28.2
